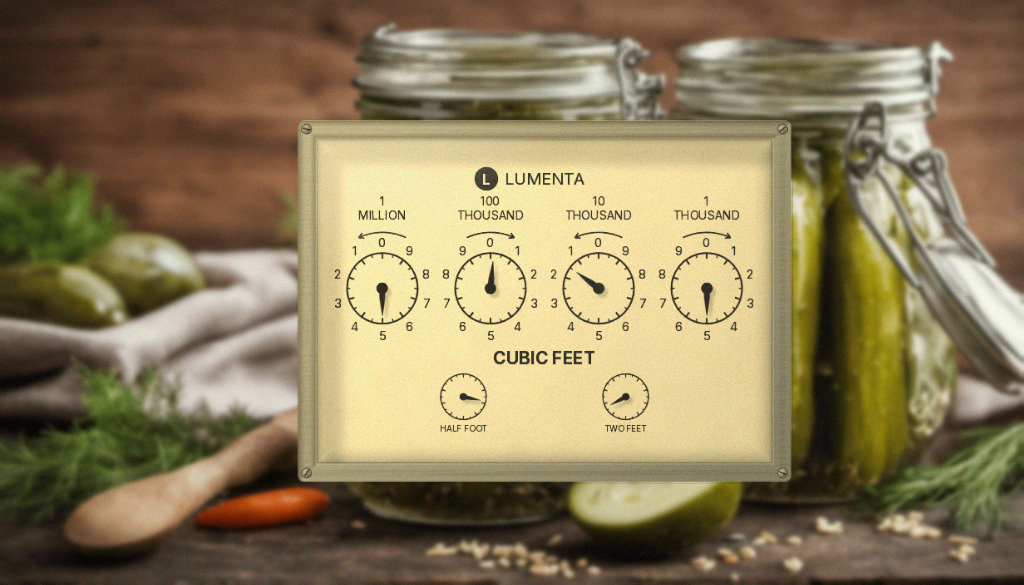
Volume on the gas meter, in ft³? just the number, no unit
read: 501500
